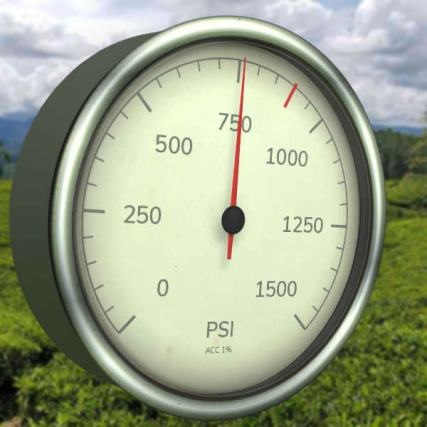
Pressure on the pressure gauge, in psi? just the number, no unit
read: 750
